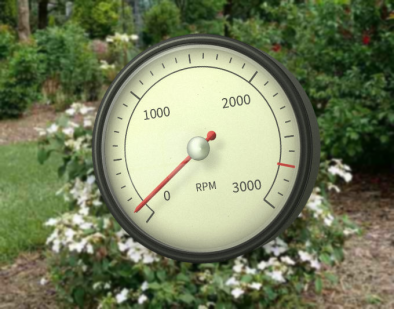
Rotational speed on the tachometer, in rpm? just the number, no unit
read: 100
